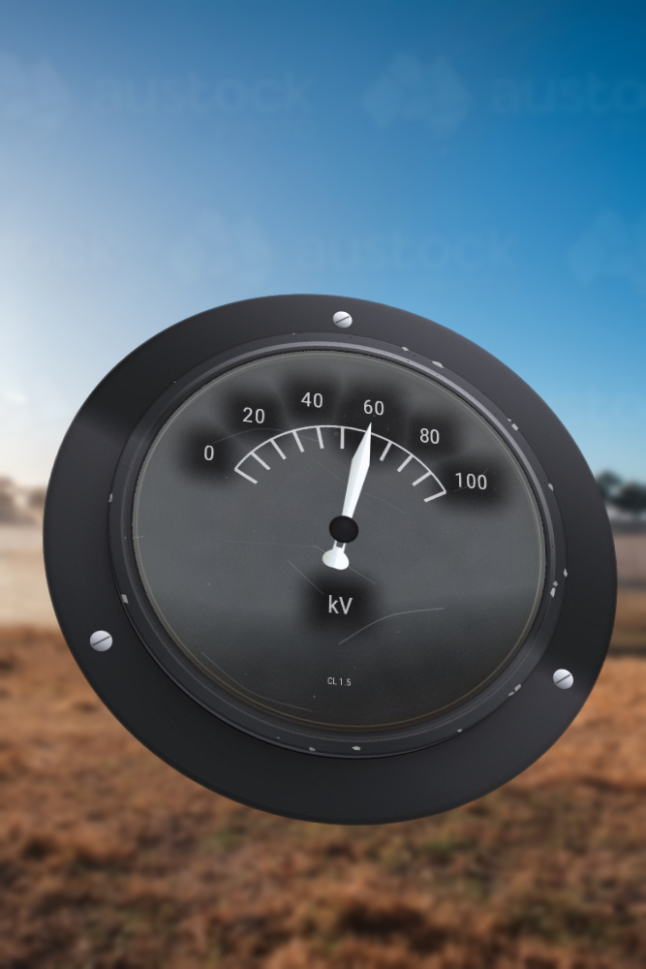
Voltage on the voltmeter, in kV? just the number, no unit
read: 60
